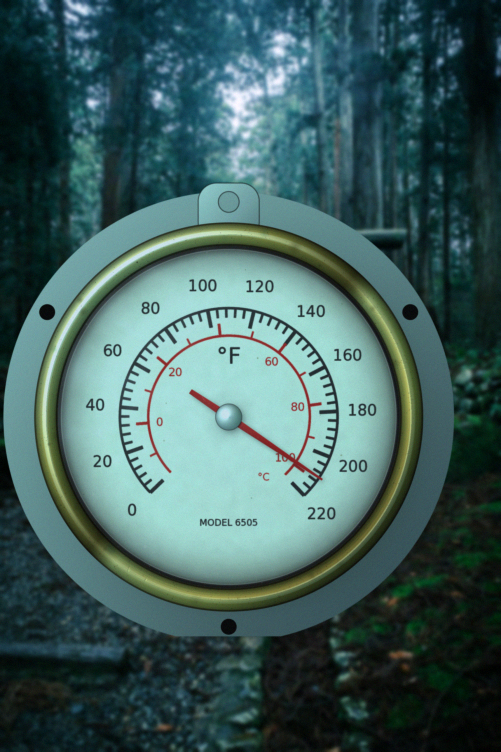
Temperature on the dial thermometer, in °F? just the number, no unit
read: 210
